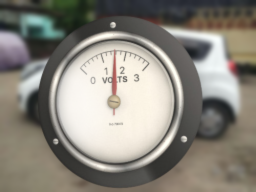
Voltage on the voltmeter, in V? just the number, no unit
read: 1.6
